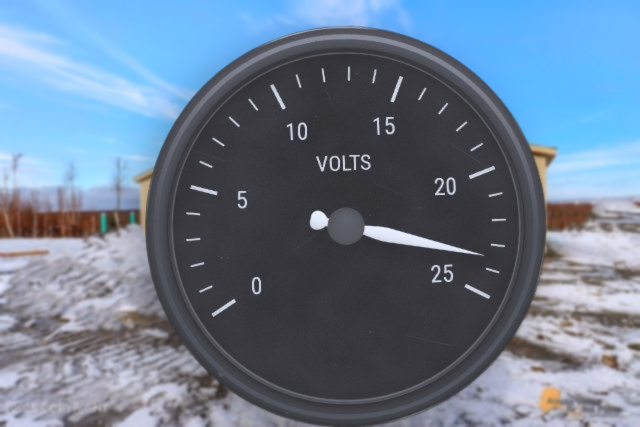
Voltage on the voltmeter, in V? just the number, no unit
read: 23.5
